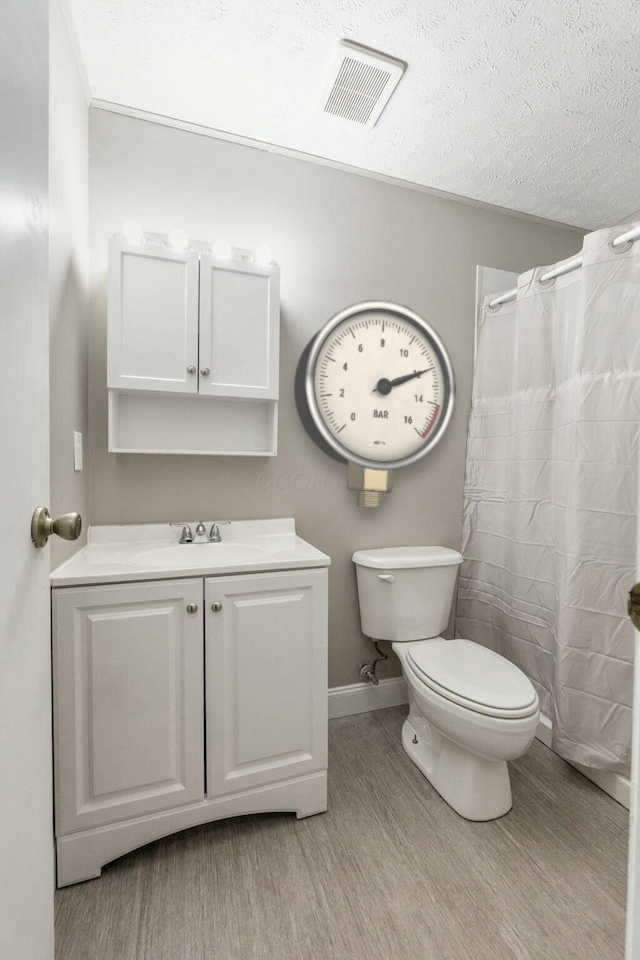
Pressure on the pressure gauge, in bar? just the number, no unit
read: 12
